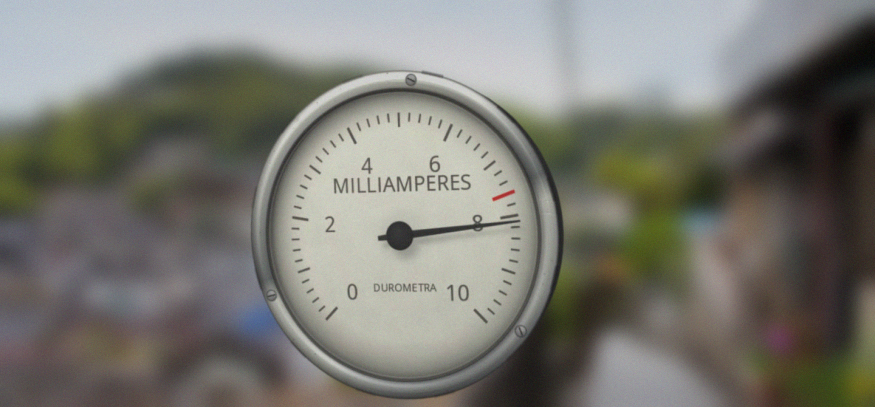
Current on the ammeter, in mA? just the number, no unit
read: 8.1
